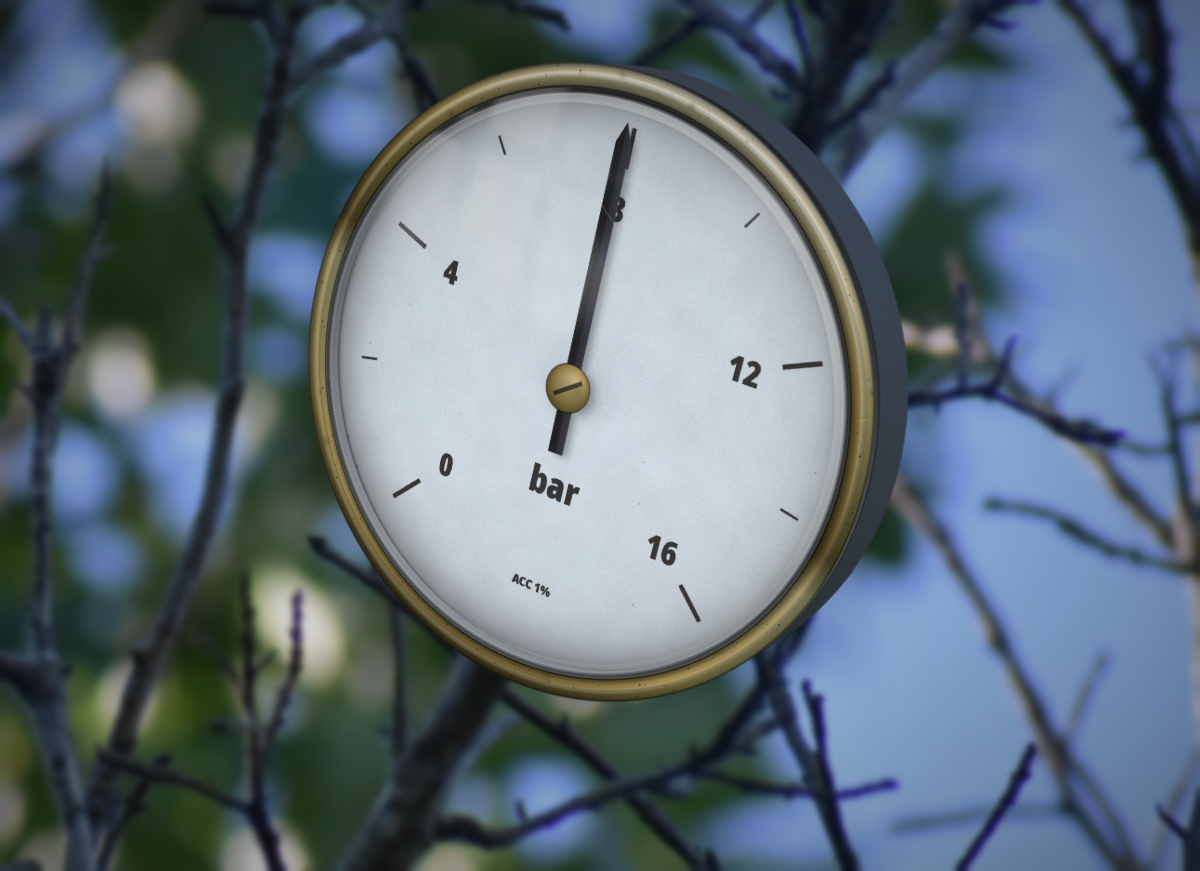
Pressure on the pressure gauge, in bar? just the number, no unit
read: 8
